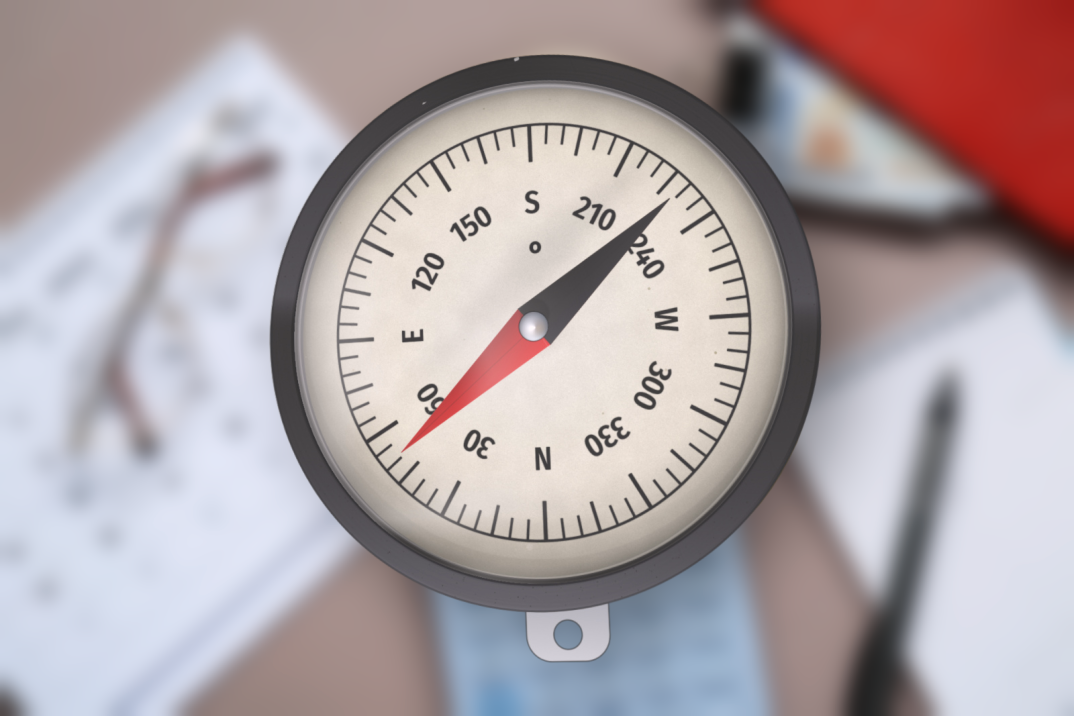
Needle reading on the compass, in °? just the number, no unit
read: 50
